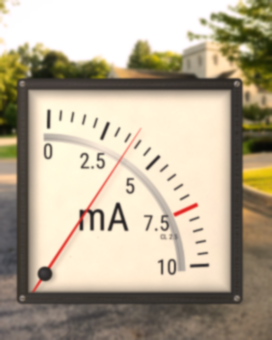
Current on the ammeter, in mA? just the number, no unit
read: 3.75
